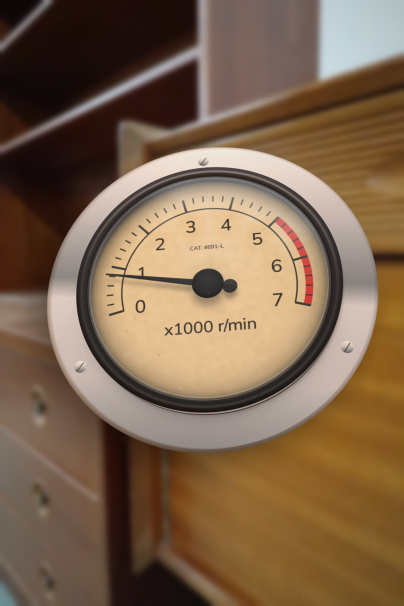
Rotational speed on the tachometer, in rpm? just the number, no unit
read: 800
